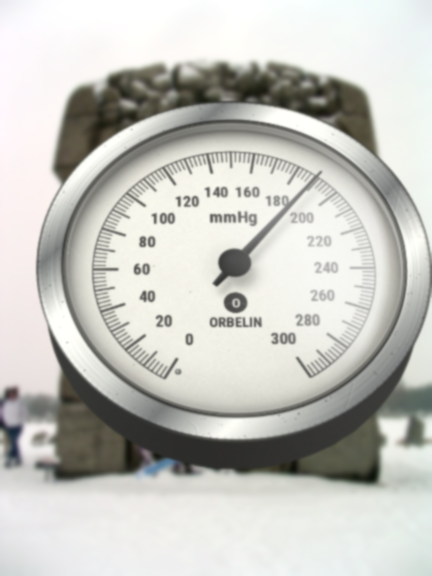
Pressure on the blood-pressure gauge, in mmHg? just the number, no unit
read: 190
